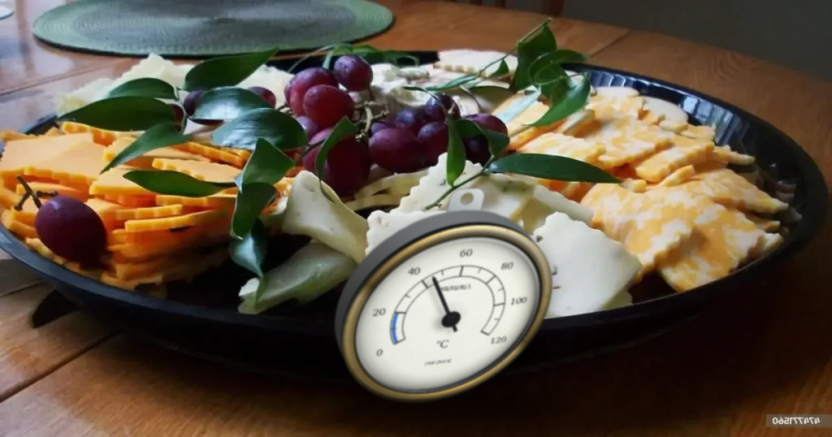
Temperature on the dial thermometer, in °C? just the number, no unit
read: 45
